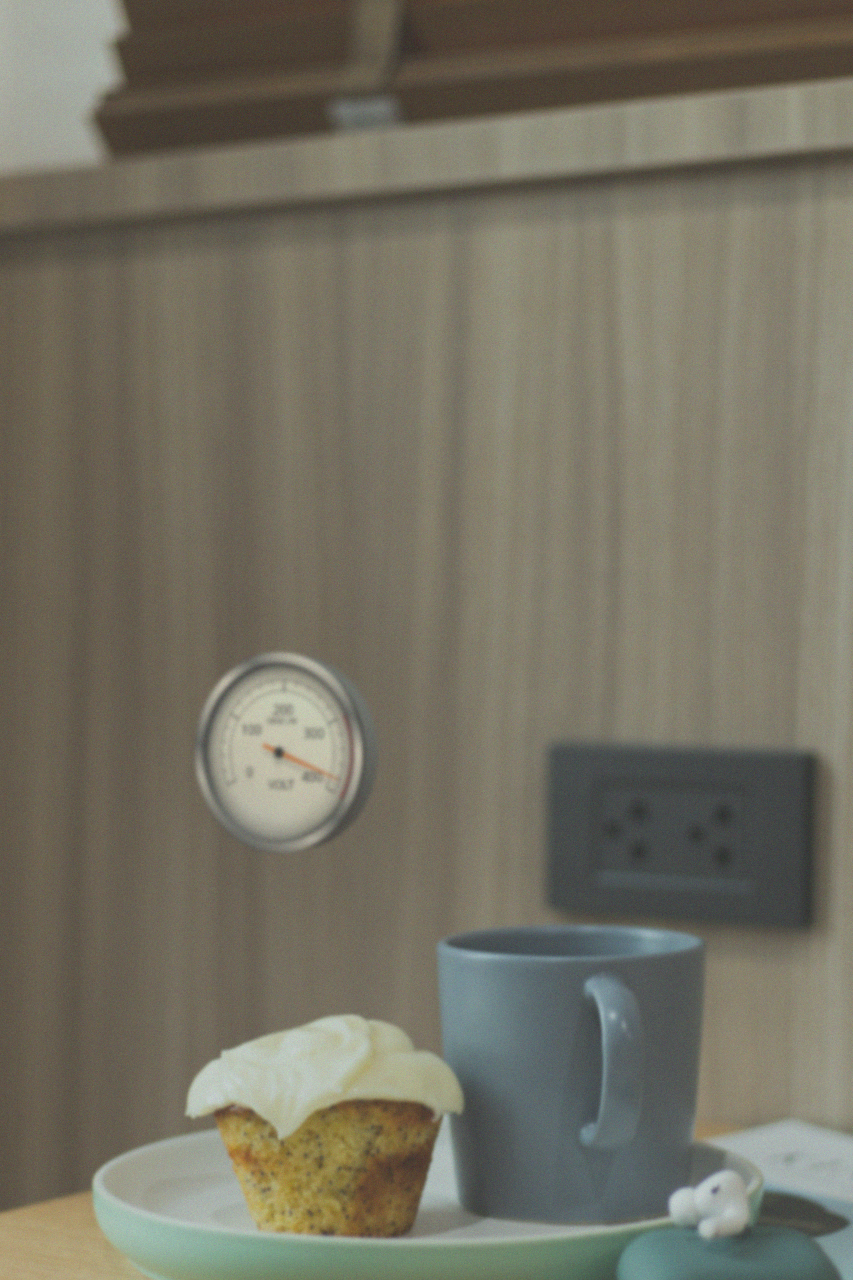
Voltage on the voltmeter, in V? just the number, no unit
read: 380
